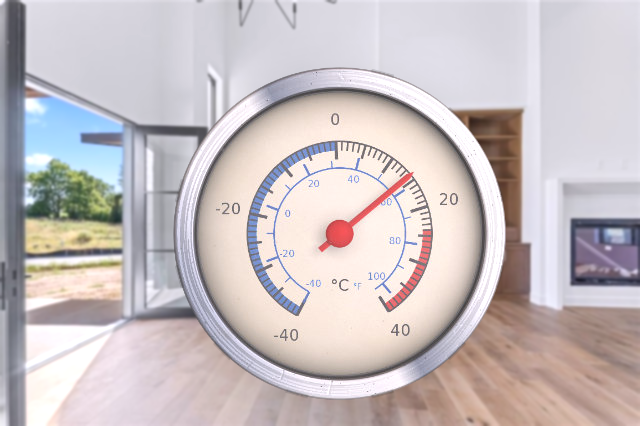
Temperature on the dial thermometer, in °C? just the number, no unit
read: 14
